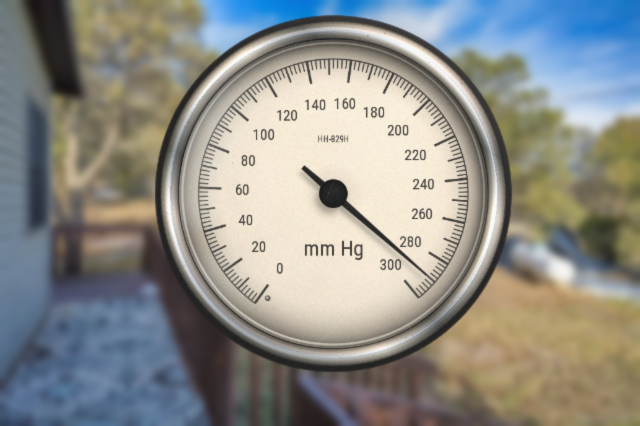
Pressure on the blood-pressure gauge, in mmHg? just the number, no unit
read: 290
